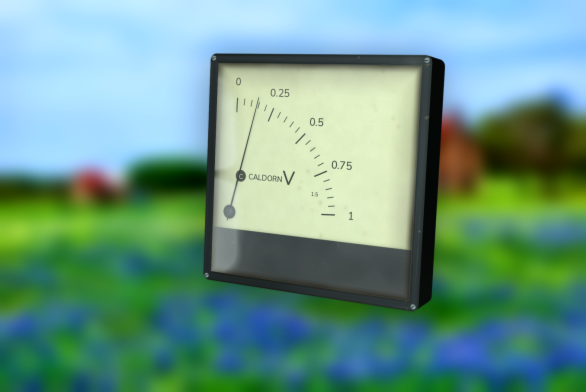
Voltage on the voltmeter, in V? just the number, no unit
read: 0.15
